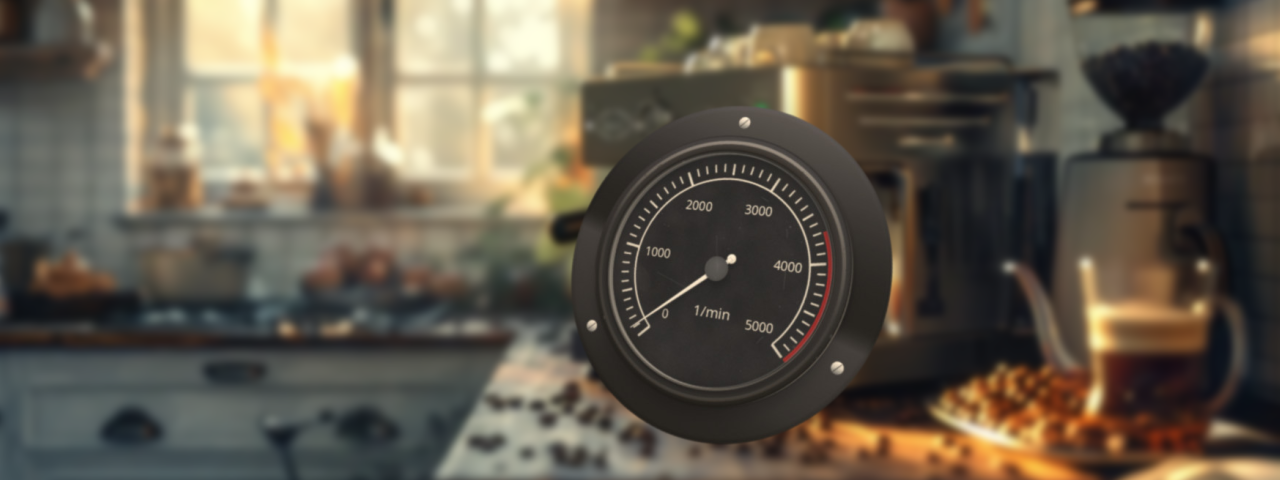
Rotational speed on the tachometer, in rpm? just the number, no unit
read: 100
